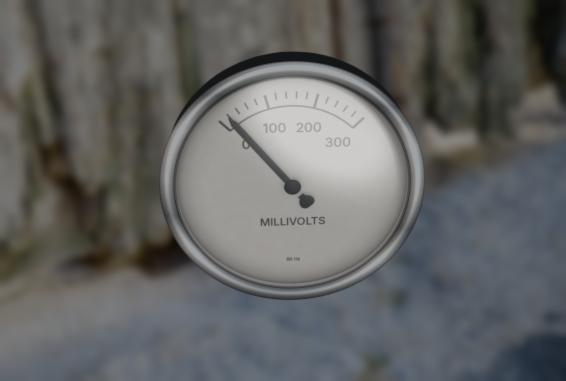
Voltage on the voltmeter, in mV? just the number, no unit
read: 20
